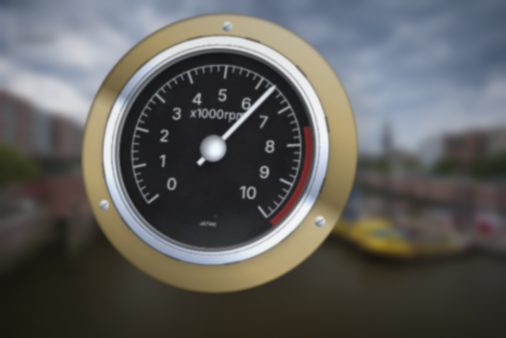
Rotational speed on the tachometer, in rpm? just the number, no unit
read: 6400
